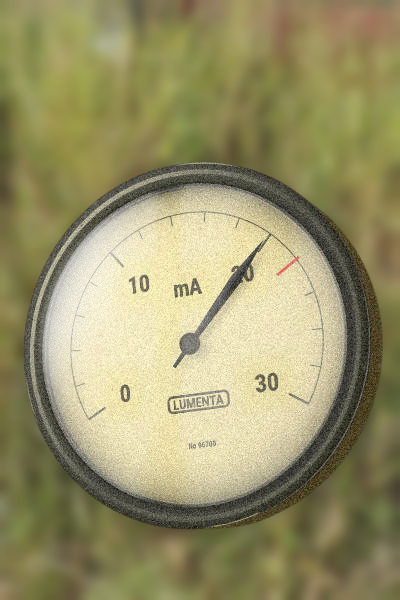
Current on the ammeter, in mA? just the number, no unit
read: 20
